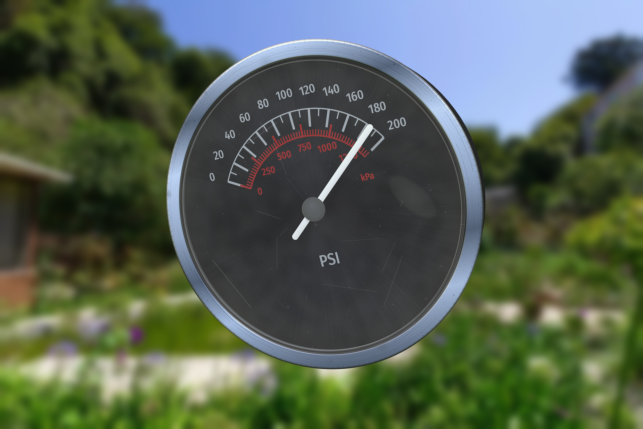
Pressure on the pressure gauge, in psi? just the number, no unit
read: 185
